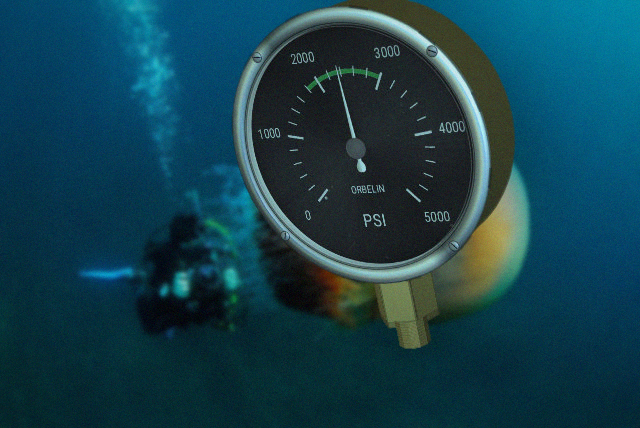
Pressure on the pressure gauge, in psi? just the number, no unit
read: 2400
